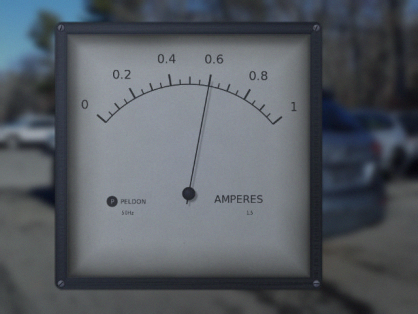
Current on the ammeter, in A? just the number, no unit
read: 0.6
